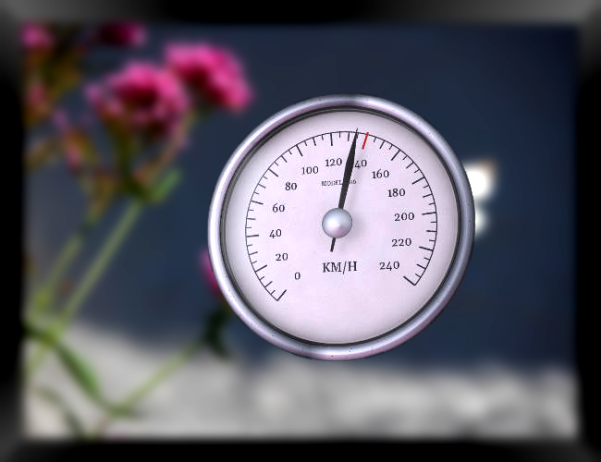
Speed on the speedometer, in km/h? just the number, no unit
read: 135
